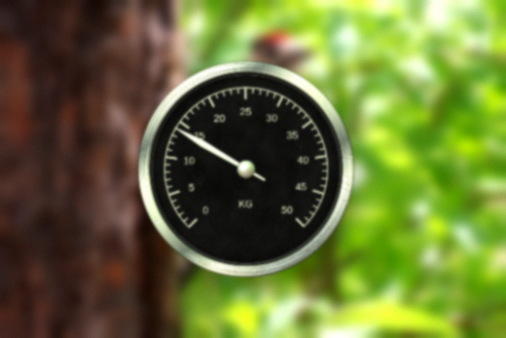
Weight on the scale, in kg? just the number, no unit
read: 14
